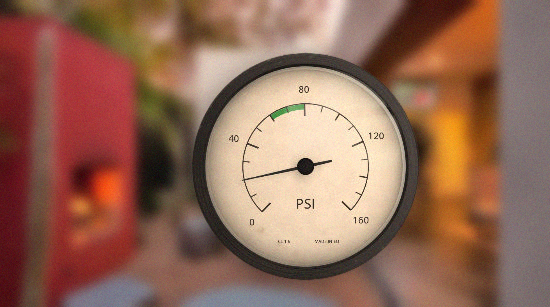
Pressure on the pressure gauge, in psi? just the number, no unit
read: 20
